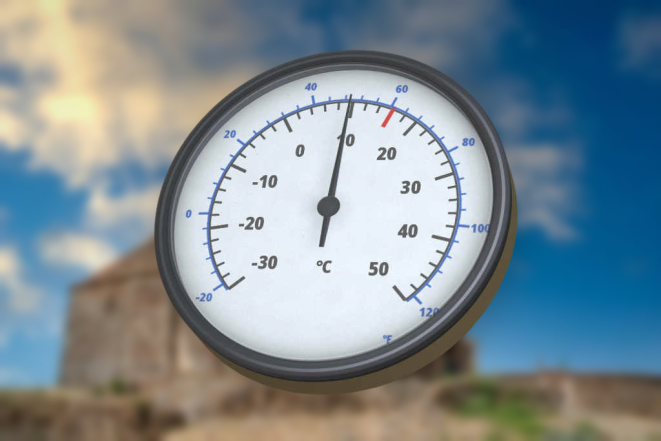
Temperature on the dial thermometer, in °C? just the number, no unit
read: 10
